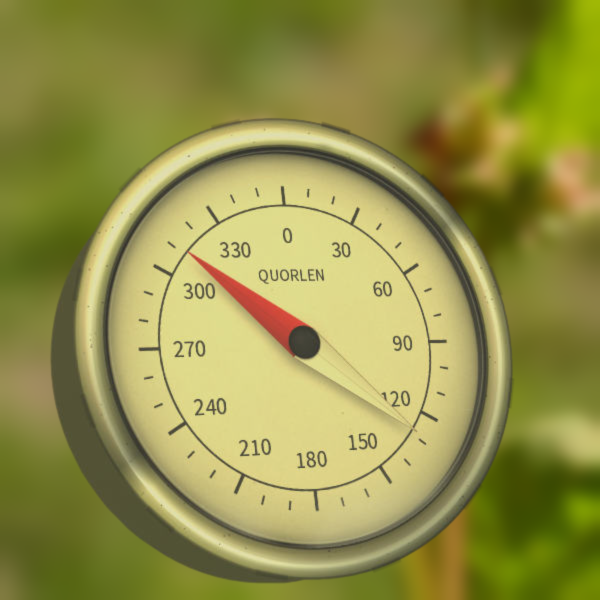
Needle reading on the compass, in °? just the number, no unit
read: 310
